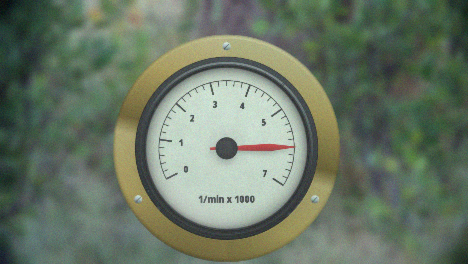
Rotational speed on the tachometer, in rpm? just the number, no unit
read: 6000
